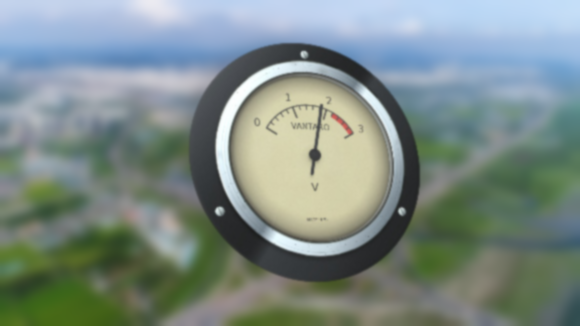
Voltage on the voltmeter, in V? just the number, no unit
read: 1.8
